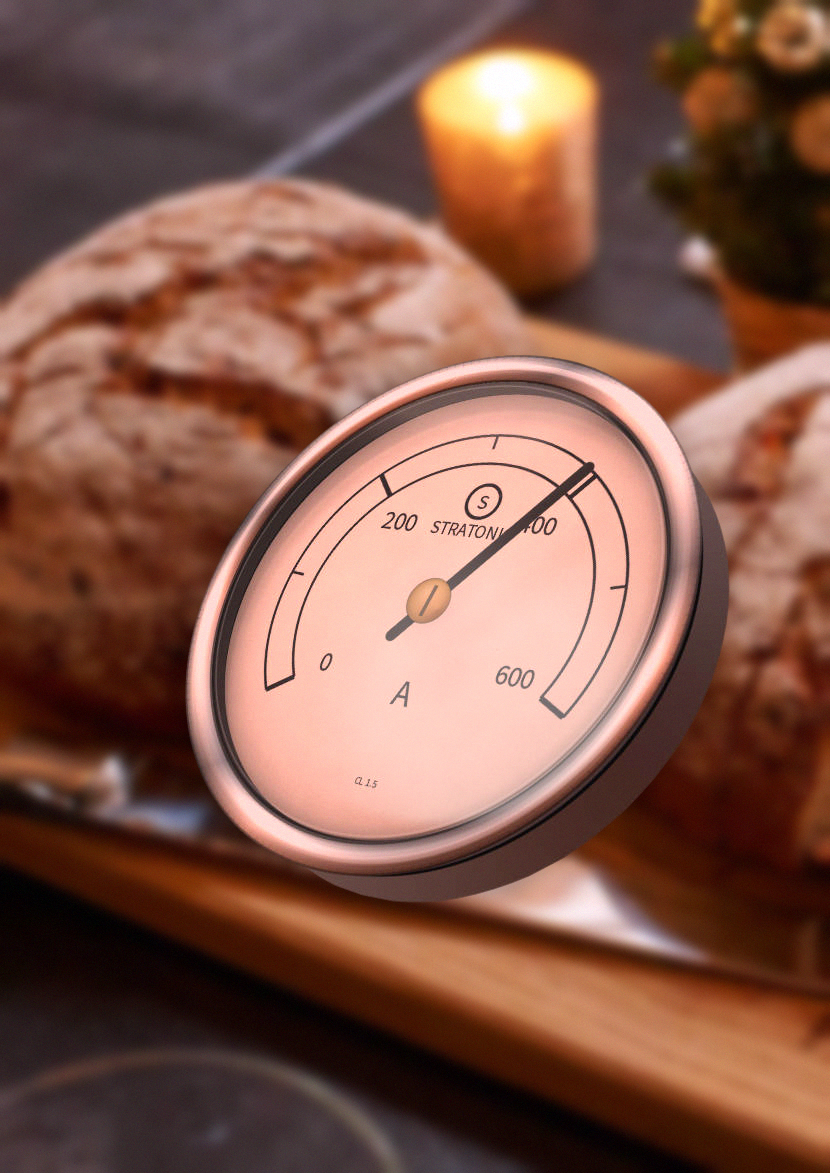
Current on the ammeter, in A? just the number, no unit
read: 400
